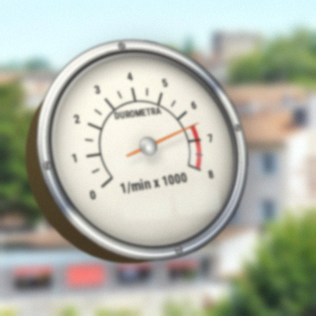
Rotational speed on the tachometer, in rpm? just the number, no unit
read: 6500
